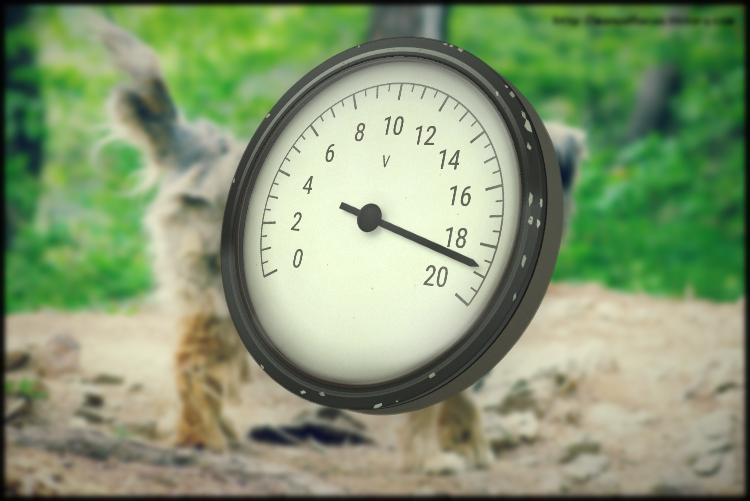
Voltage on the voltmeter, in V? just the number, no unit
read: 18.75
